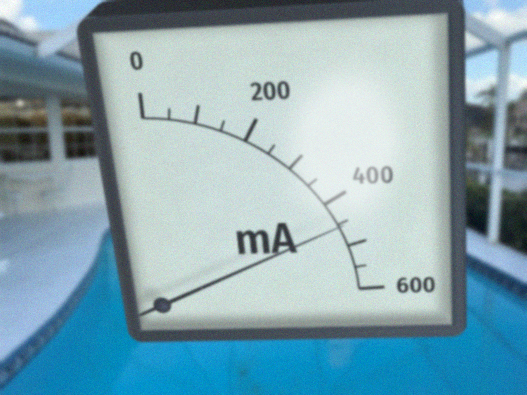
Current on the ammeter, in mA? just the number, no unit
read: 450
